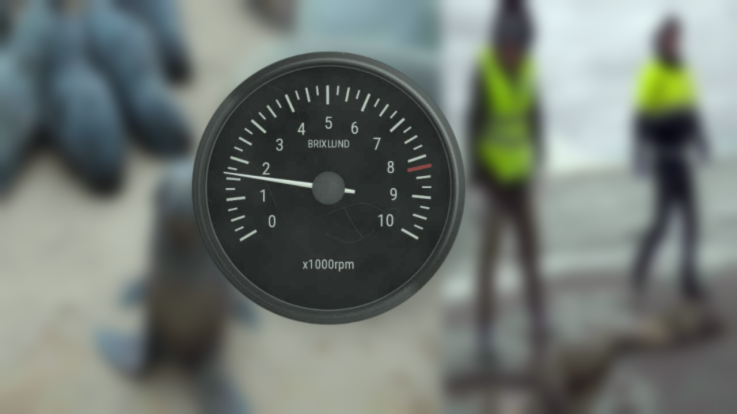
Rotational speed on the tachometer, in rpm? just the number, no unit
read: 1625
